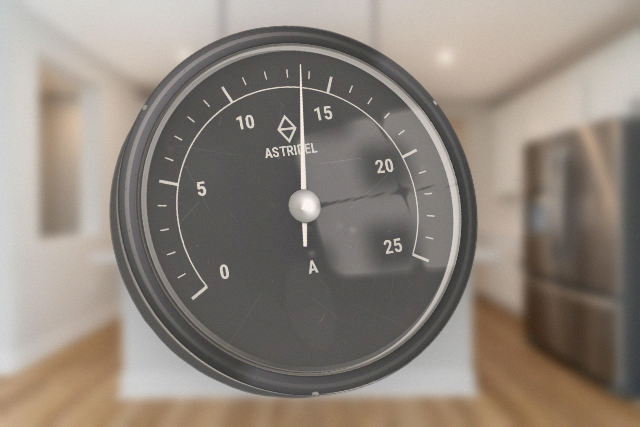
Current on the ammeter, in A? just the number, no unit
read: 13.5
